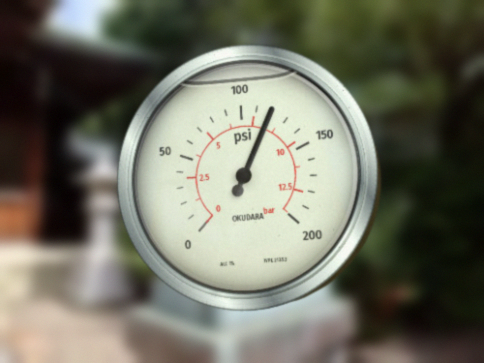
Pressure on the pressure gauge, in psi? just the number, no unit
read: 120
